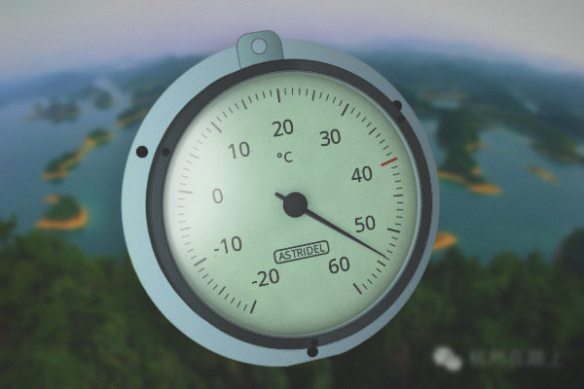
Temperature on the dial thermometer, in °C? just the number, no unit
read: 54
